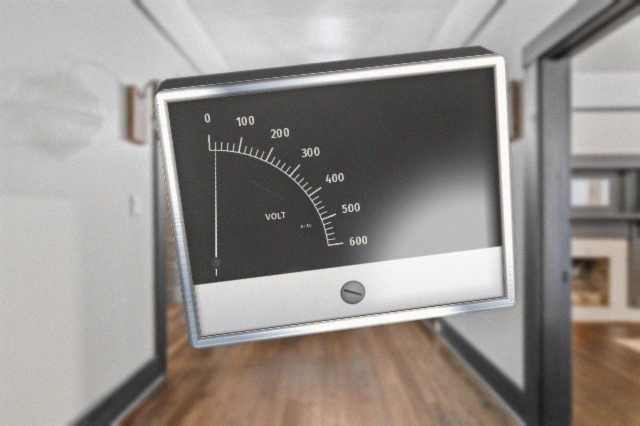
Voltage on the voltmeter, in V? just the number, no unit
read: 20
